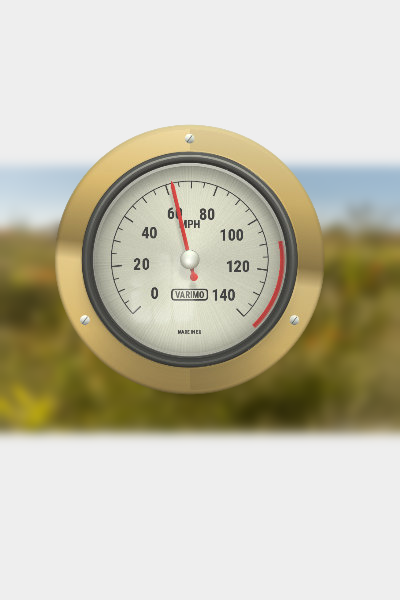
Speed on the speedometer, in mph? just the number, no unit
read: 62.5
